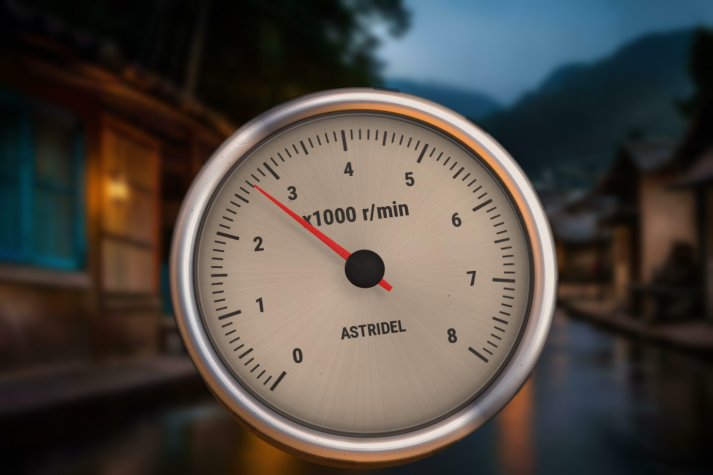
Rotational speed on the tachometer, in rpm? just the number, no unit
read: 2700
